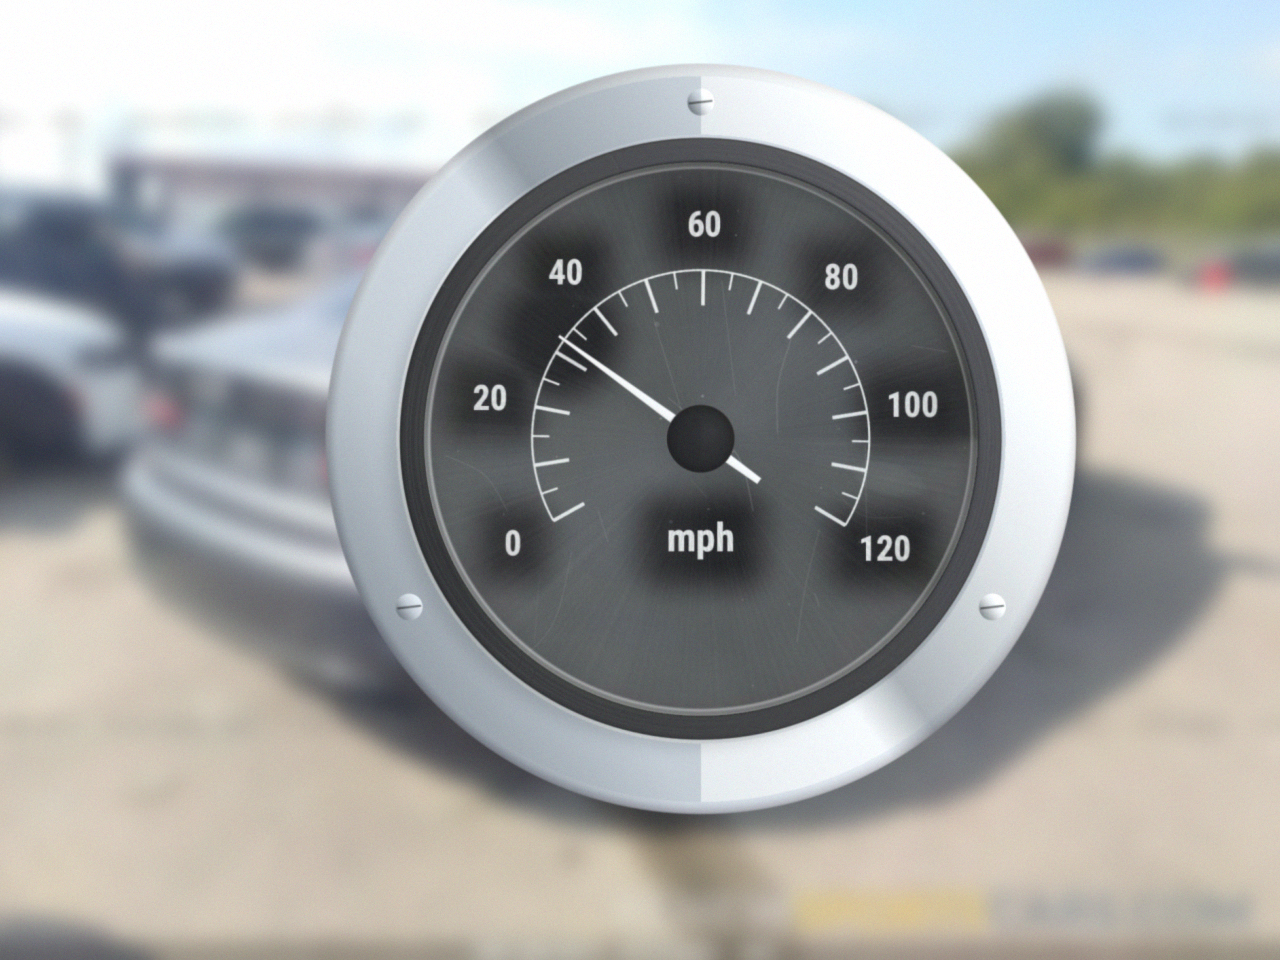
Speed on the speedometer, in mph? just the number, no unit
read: 32.5
